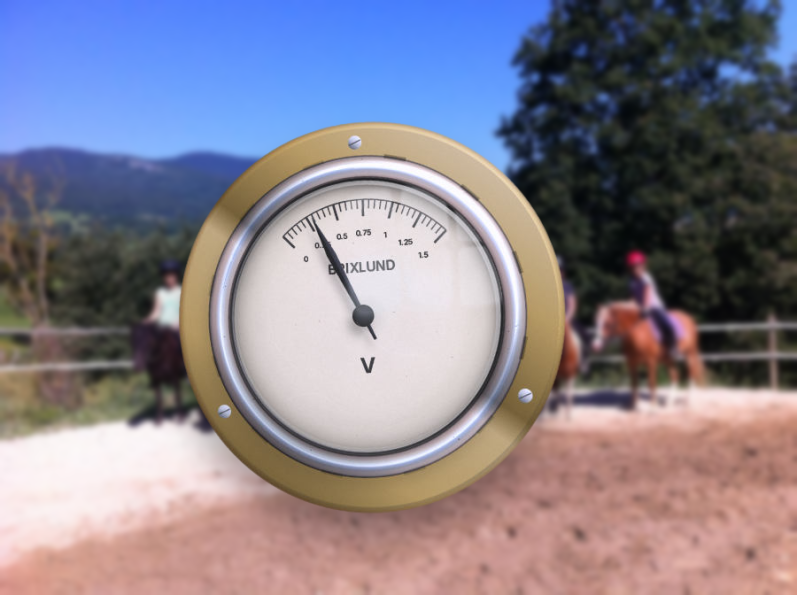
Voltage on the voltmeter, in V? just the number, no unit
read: 0.3
